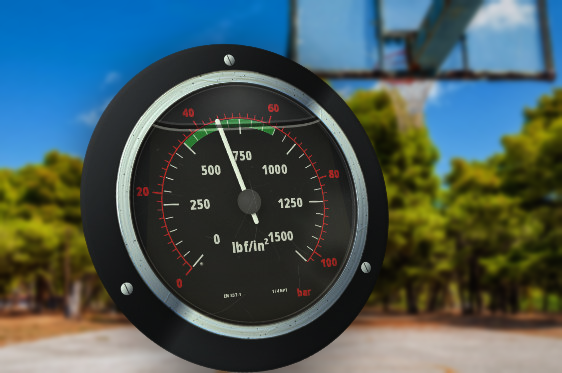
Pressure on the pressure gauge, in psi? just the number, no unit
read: 650
